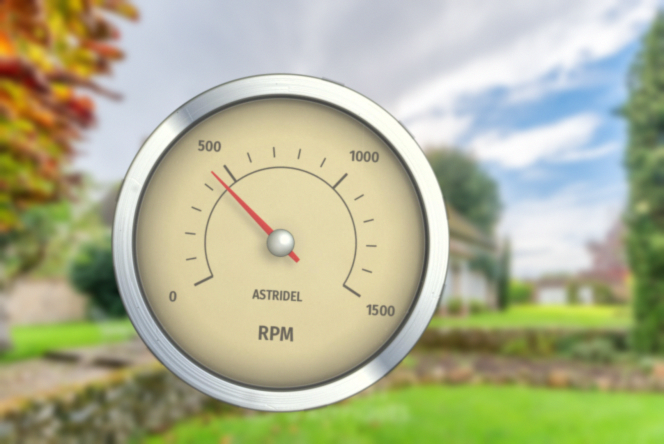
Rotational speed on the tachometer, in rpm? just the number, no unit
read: 450
